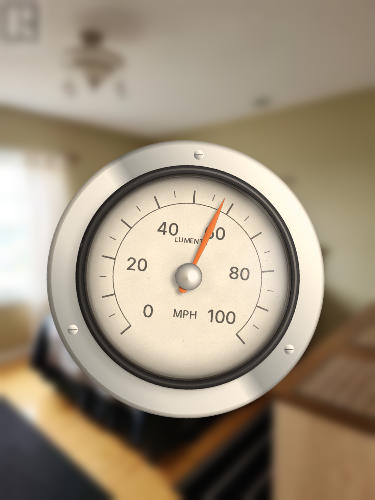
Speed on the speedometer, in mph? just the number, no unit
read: 57.5
